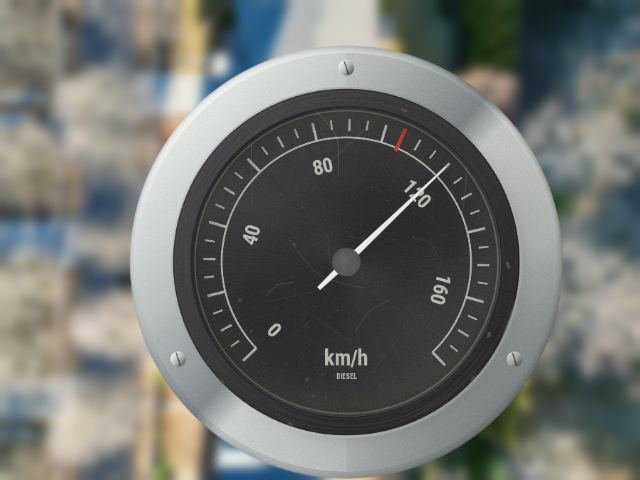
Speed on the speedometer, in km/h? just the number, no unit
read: 120
